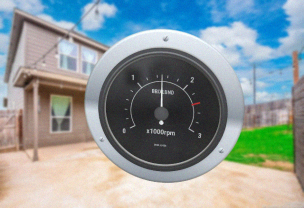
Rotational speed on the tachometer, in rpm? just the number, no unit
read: 1500
